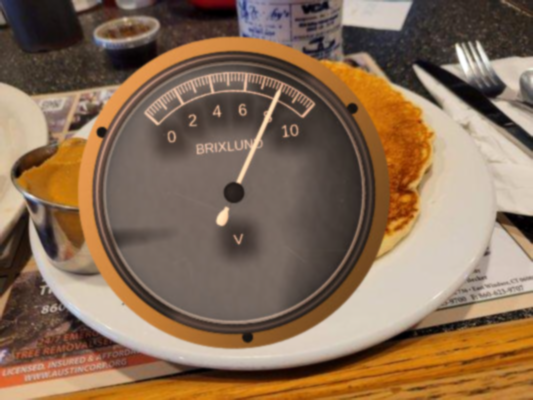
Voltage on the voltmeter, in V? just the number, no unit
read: 8
